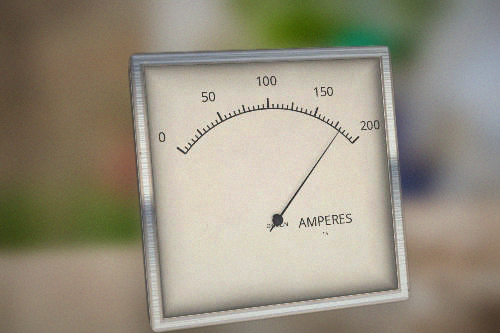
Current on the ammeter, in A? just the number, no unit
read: 180
